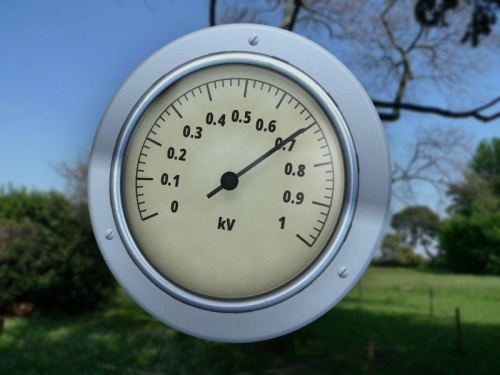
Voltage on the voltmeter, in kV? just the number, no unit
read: 0.7
